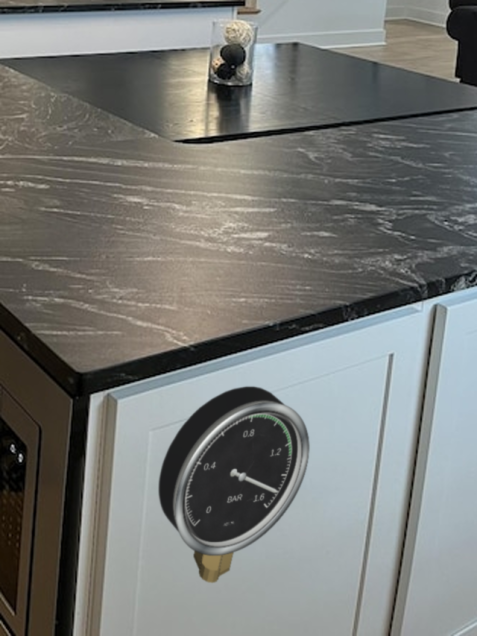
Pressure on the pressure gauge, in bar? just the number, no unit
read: 1.5
